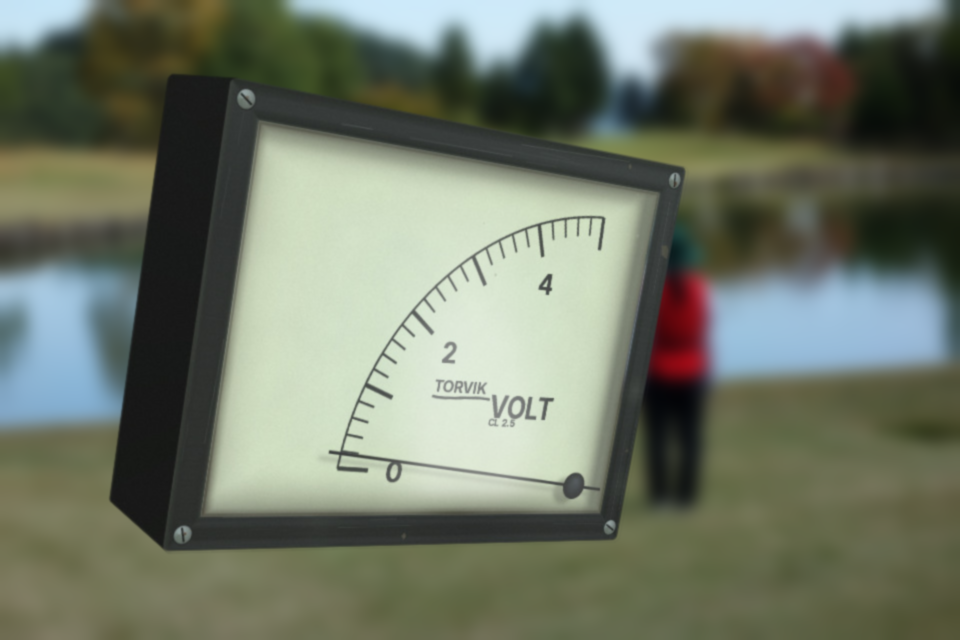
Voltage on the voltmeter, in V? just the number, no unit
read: 0.2
